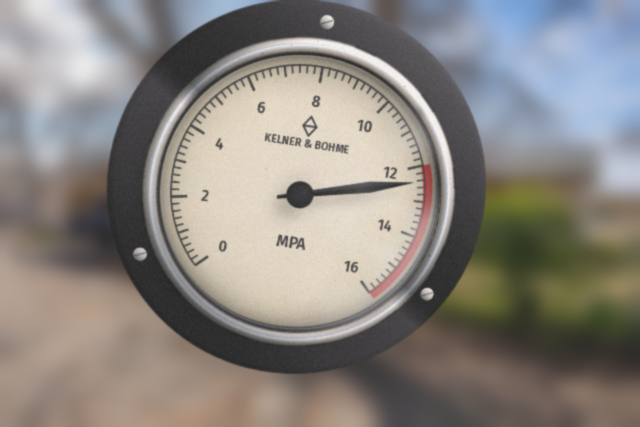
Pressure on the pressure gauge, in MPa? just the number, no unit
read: 12.4
